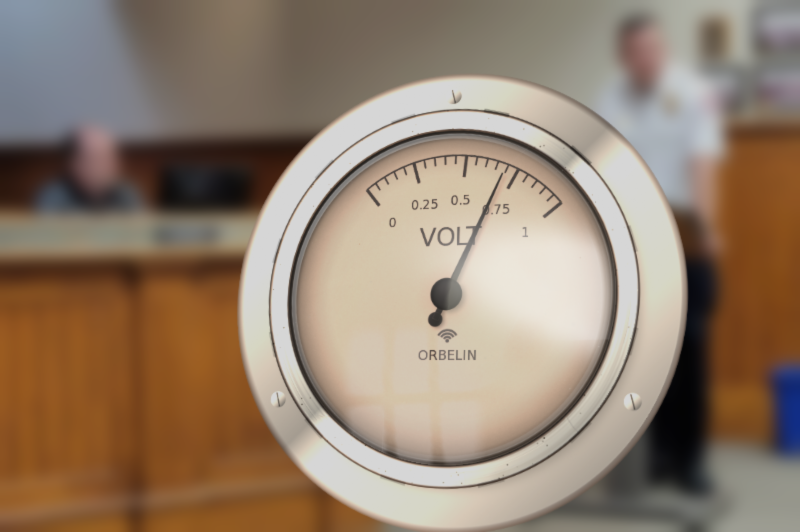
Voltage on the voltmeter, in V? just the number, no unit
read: 0.7
